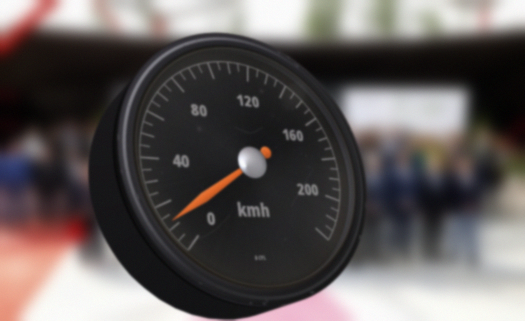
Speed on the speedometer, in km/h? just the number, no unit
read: 12.5
